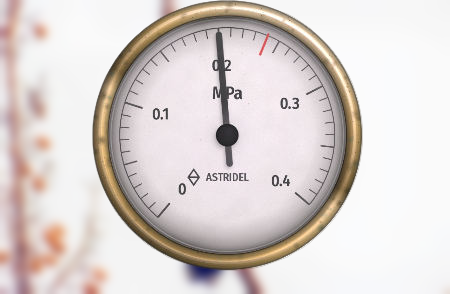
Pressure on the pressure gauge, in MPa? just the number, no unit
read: 0.2
